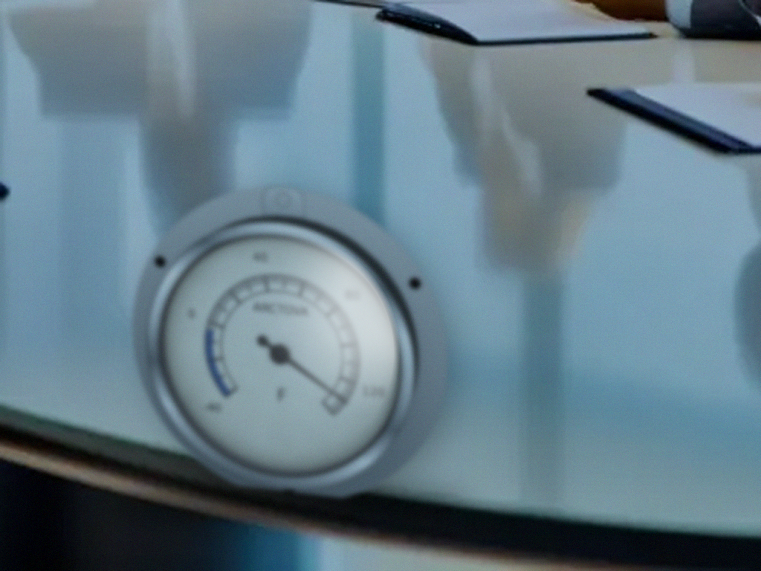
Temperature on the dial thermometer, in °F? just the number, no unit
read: 130
